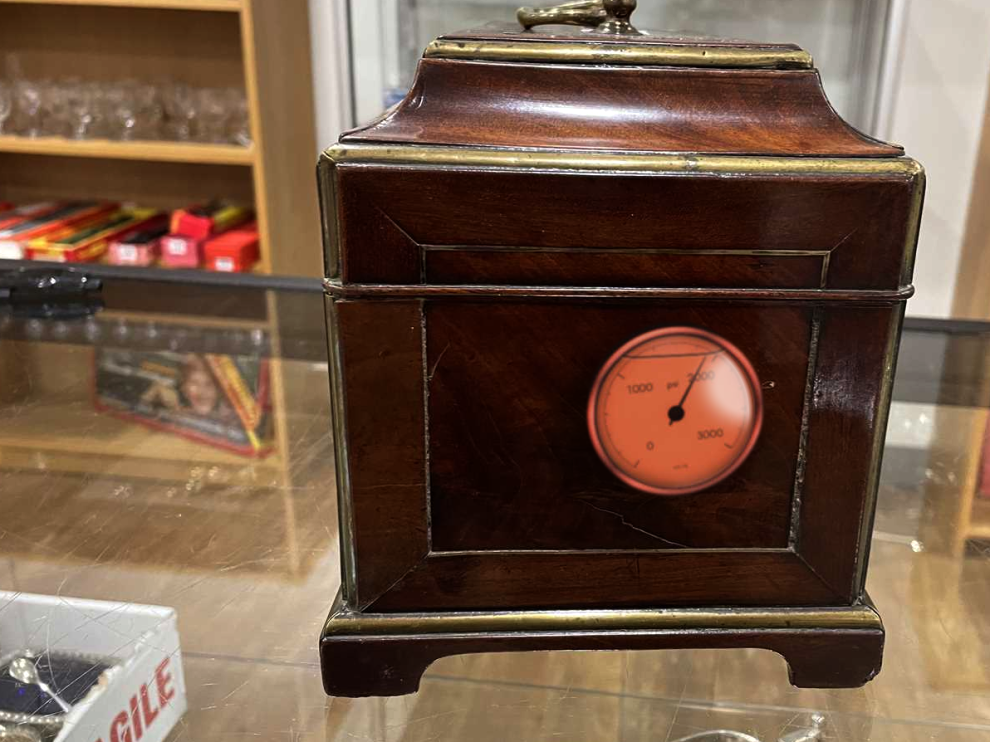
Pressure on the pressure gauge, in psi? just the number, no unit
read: 1900
